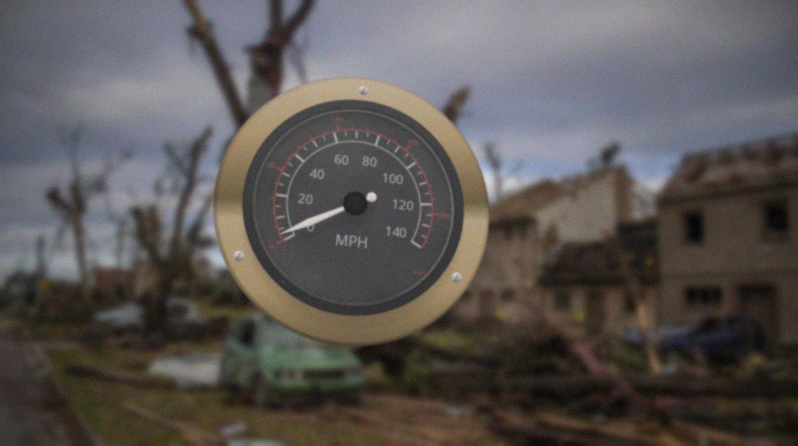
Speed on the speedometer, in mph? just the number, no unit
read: 2.5
